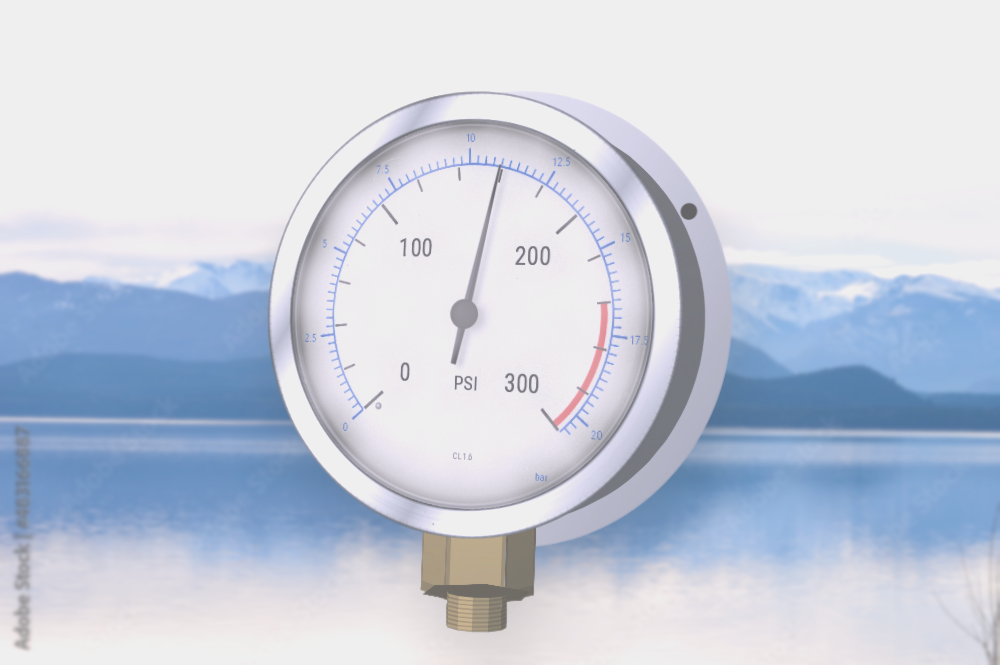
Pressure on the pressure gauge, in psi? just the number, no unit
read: 160
